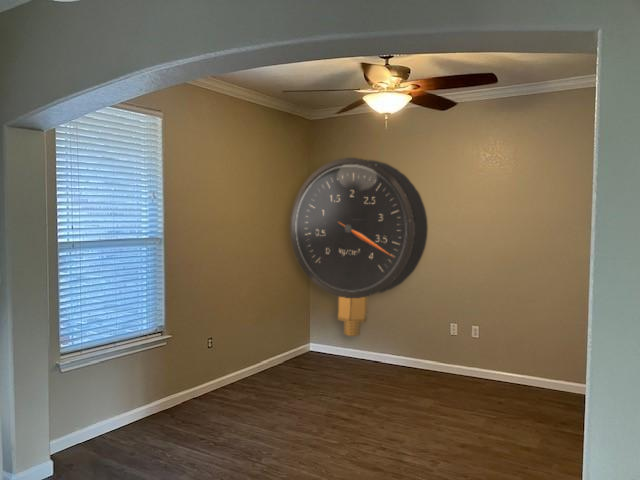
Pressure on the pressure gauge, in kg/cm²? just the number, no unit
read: 3.7
